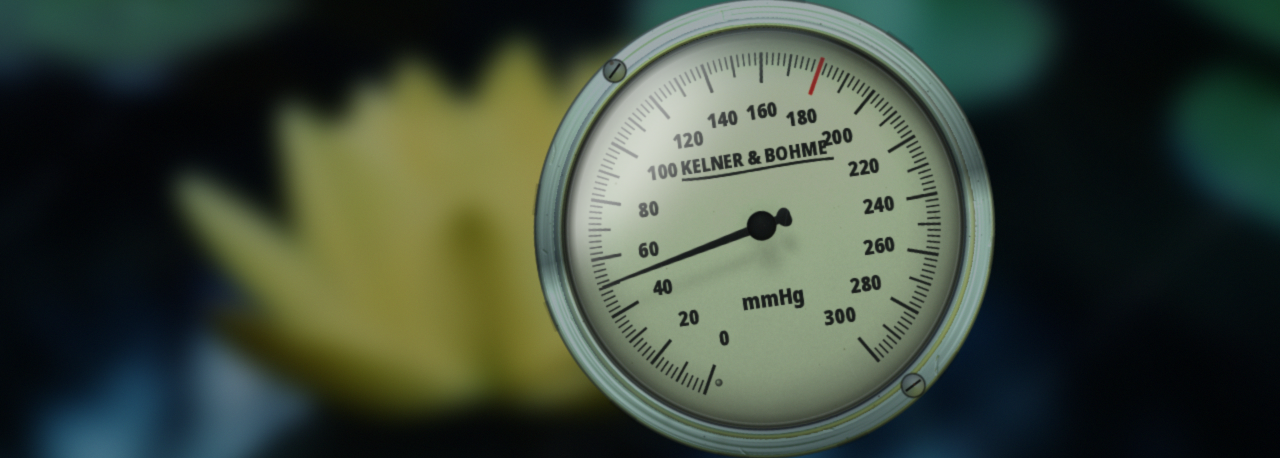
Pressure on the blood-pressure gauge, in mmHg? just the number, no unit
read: 50
